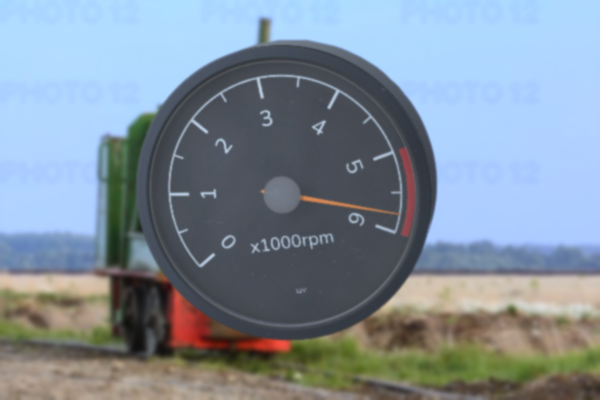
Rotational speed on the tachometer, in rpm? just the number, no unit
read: 5750
